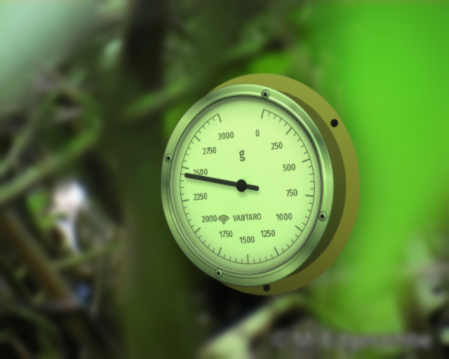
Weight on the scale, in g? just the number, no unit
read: 2450
